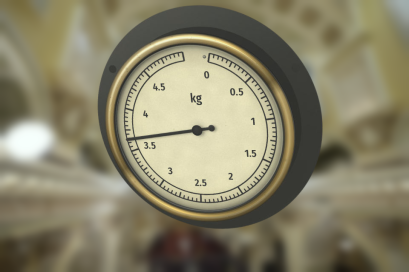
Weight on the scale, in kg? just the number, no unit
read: 3.65
